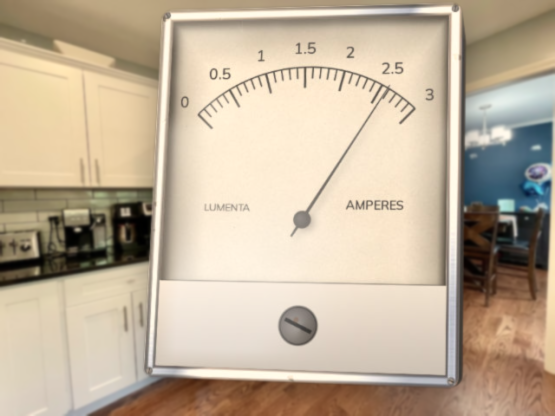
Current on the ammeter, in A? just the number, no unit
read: 2.6
